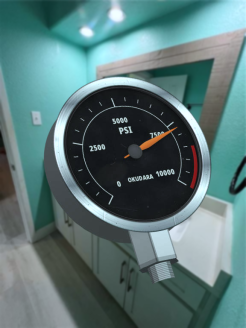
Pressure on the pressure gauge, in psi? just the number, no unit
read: 7750
